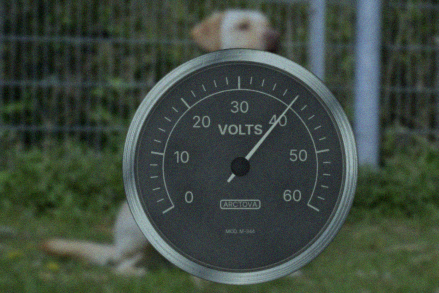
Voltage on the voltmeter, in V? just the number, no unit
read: 40
